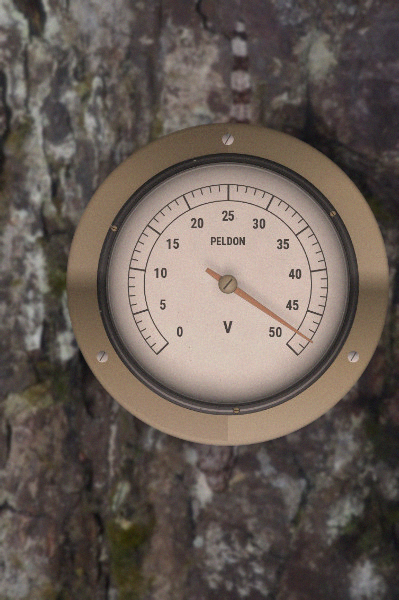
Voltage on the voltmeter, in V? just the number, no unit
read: 48
